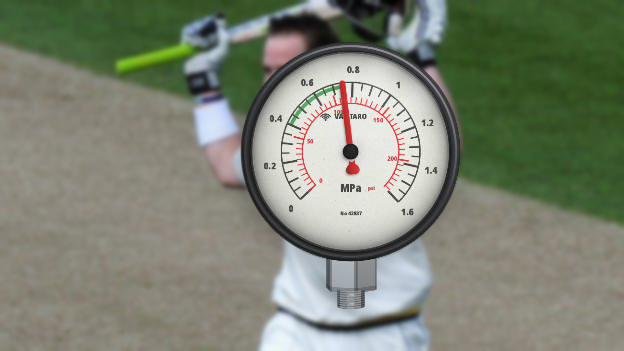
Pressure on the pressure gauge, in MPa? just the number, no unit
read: 0.75
